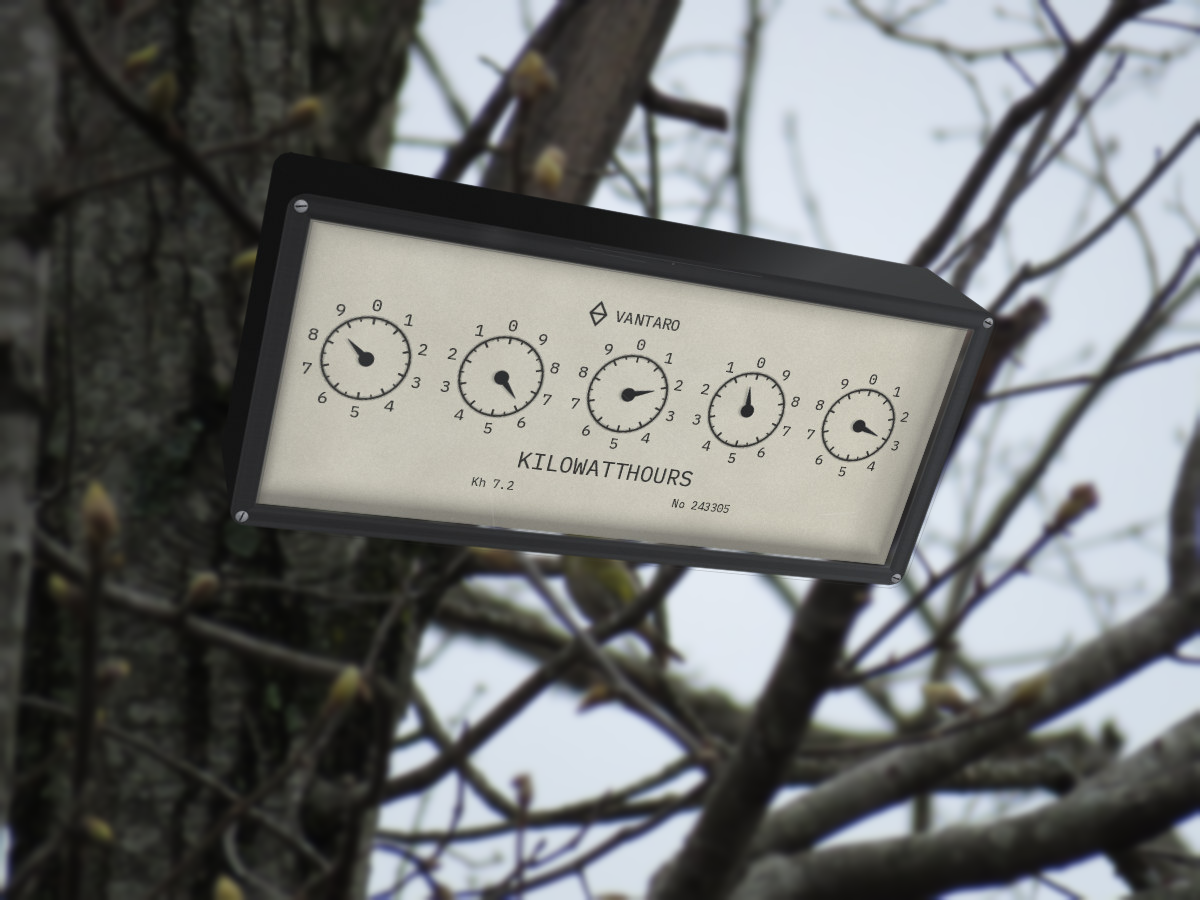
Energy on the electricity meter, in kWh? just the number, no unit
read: 86203
